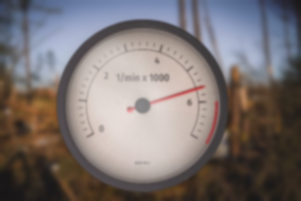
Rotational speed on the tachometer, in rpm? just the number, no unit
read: 5600
